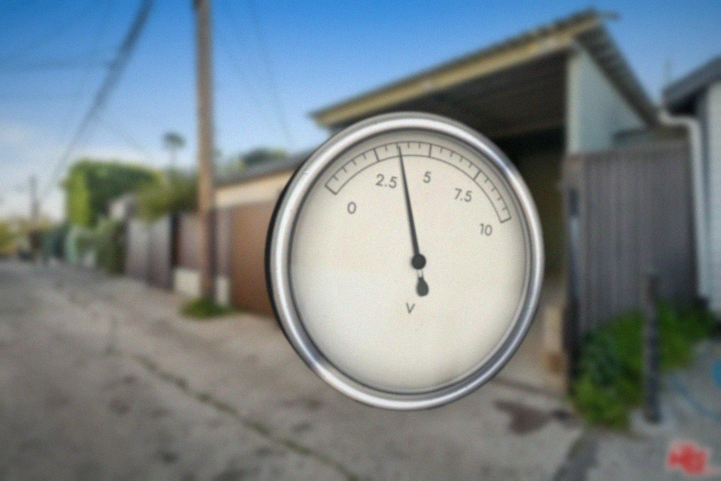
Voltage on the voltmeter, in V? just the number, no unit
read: 3.5
